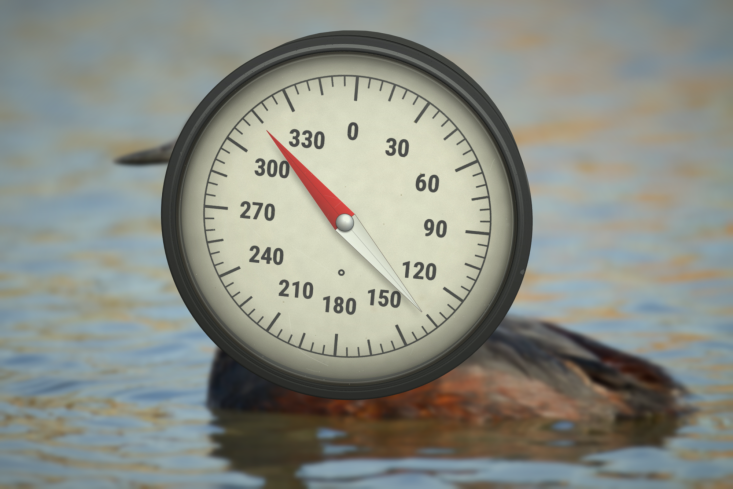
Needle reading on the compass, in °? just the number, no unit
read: 315
